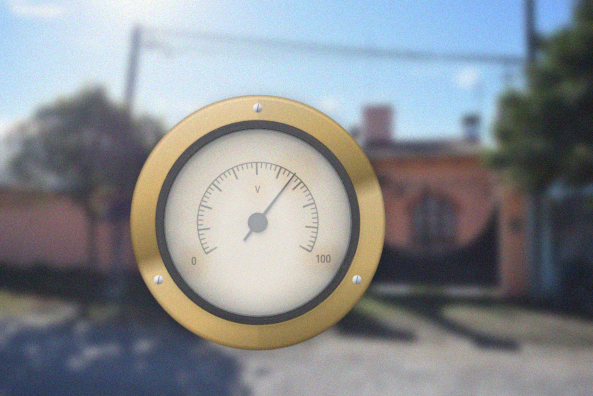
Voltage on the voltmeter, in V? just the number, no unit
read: 66
